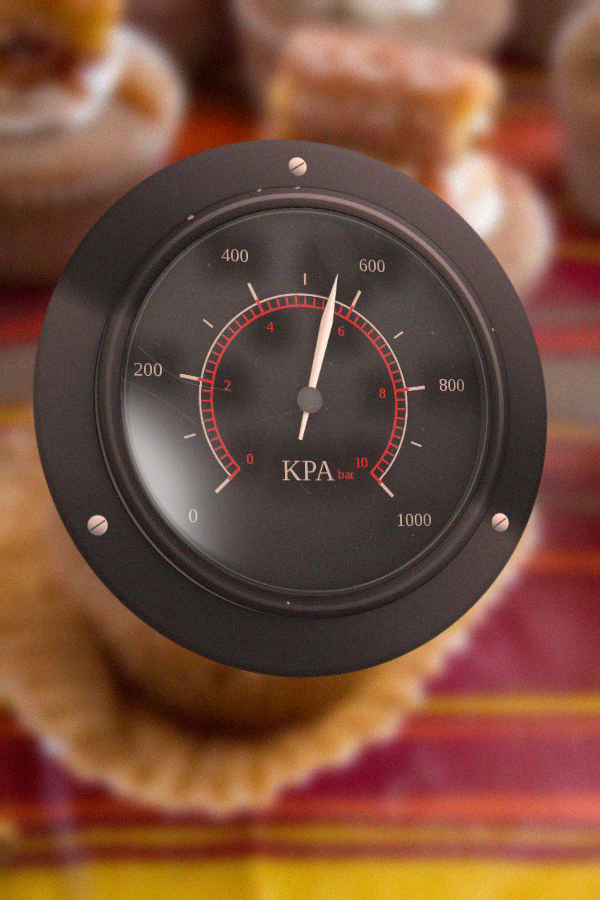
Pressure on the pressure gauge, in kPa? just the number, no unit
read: 550
